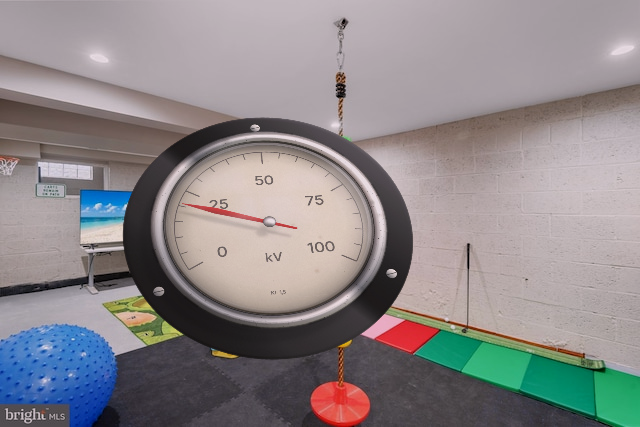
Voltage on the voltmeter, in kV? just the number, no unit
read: 20
